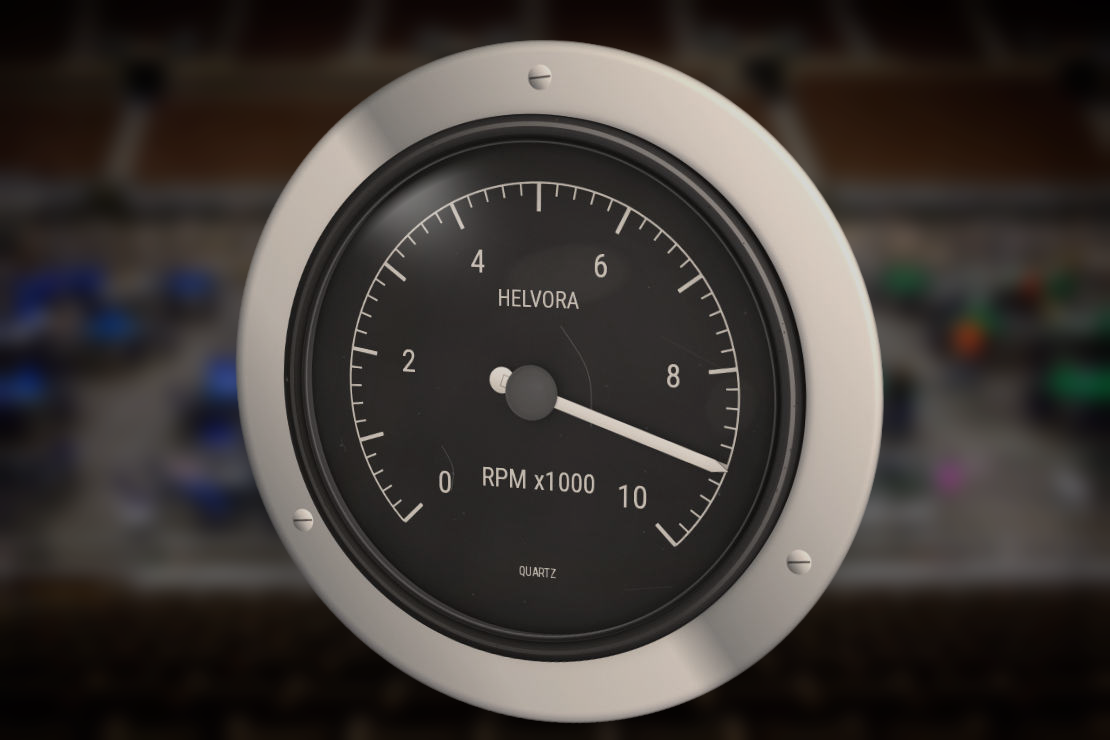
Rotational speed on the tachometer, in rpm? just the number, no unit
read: 9000
